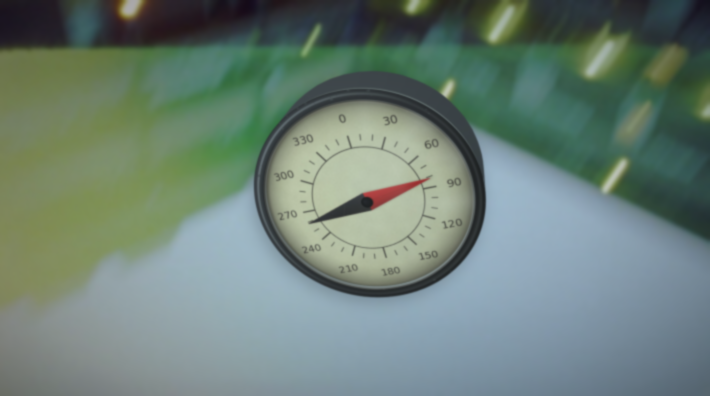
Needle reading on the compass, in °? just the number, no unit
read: 80
